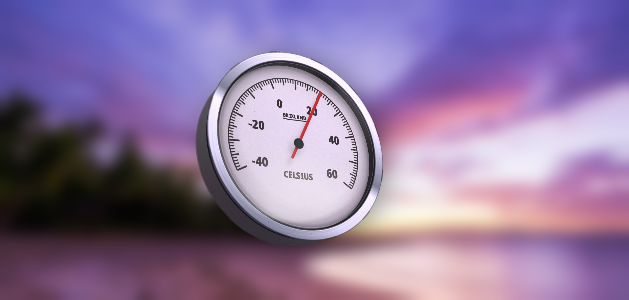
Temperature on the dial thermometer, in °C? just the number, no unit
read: 20
